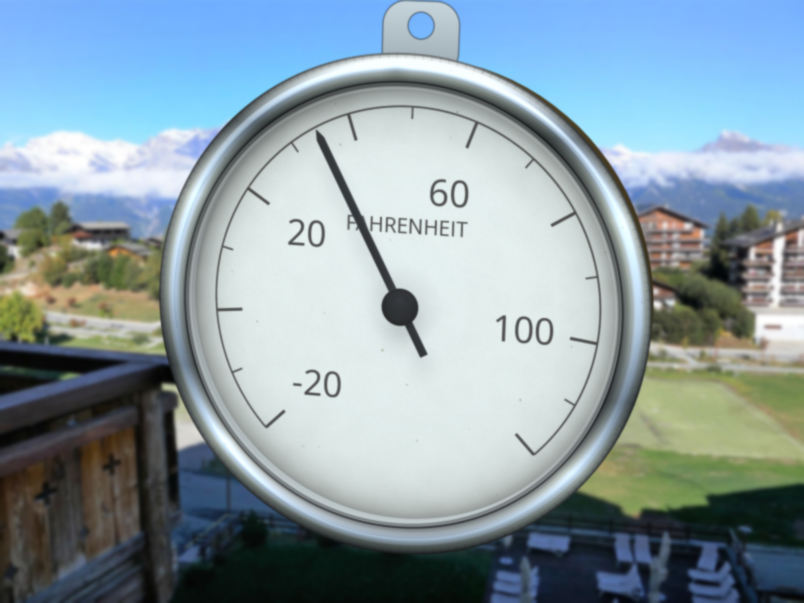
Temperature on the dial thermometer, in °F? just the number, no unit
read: 35
